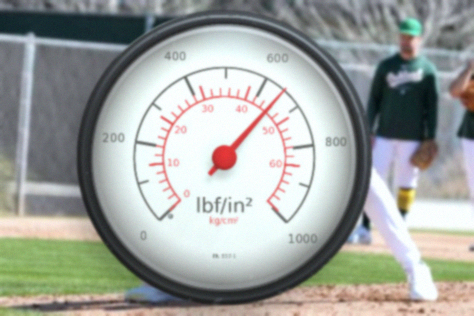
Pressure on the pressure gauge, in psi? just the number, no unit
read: 650
